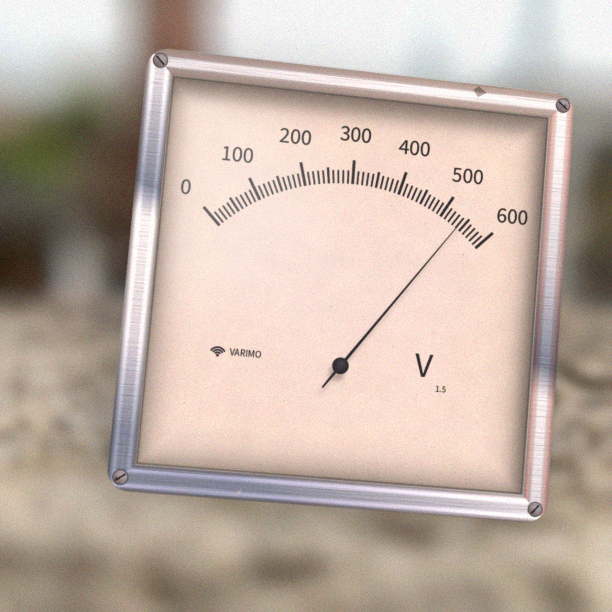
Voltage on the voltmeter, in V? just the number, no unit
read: 540
